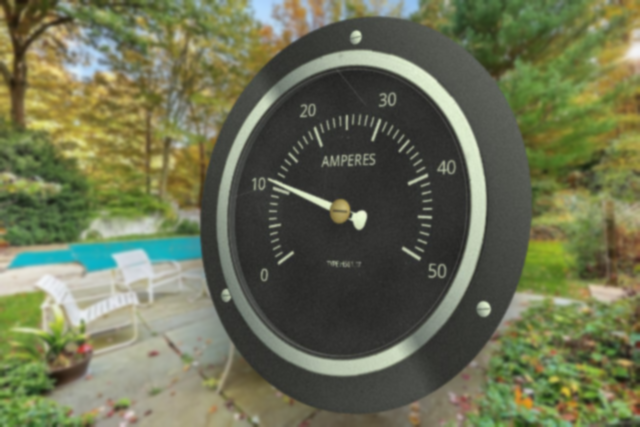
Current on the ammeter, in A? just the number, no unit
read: 11
